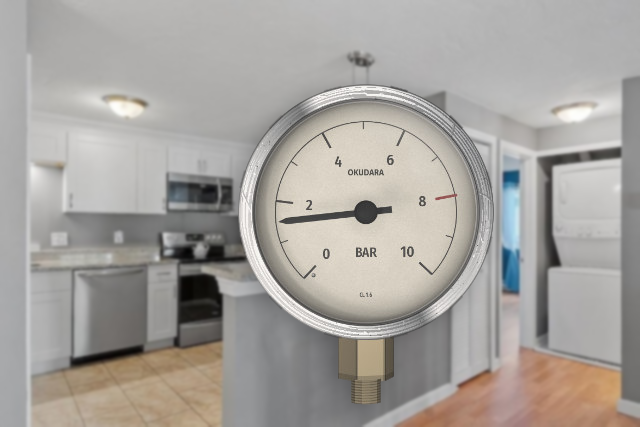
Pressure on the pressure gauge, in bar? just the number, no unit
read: 1.5
